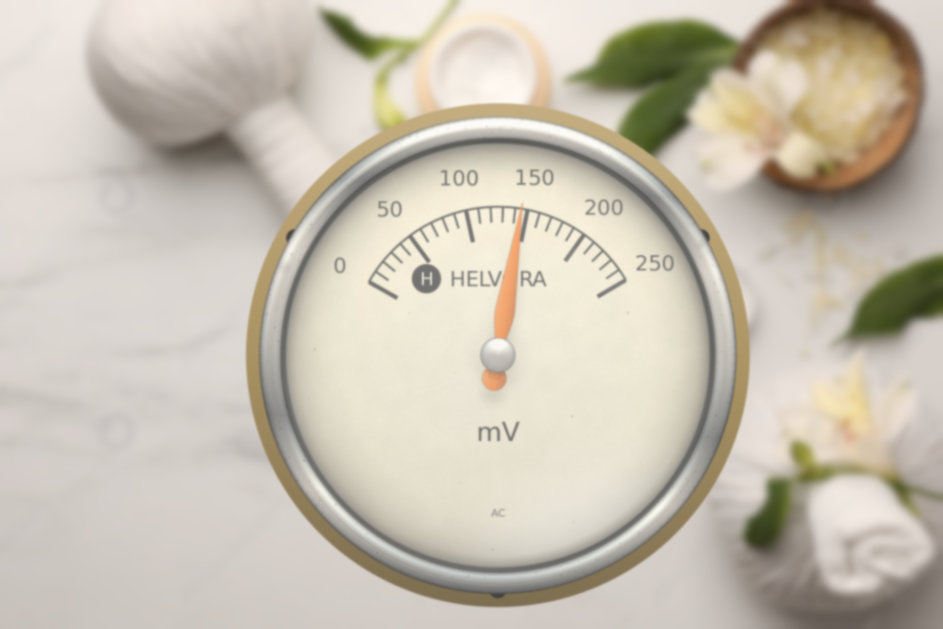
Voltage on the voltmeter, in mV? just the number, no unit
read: 145
